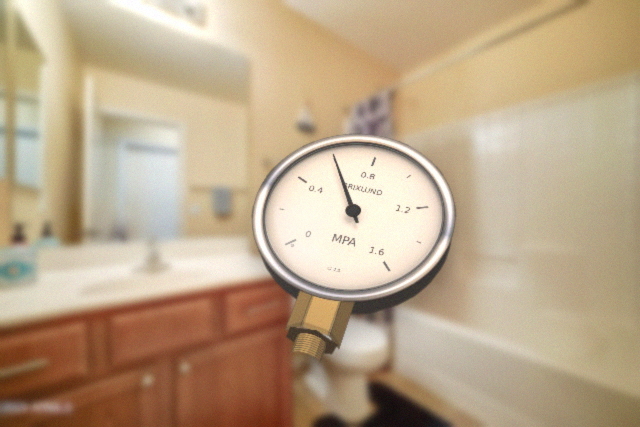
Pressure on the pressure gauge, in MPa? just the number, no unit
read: 0.6
